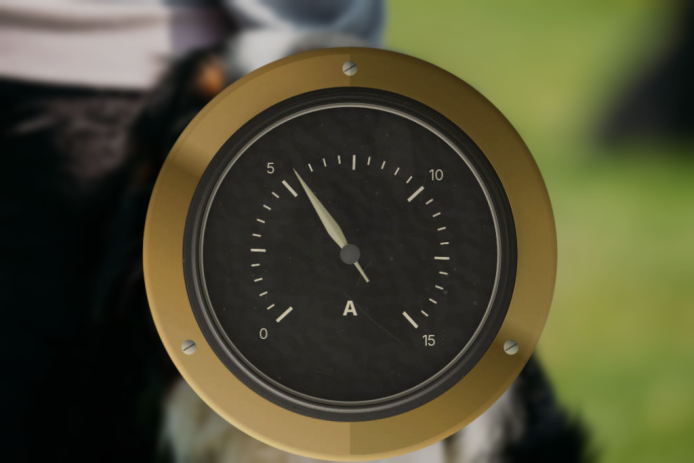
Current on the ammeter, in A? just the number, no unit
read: 5.5
